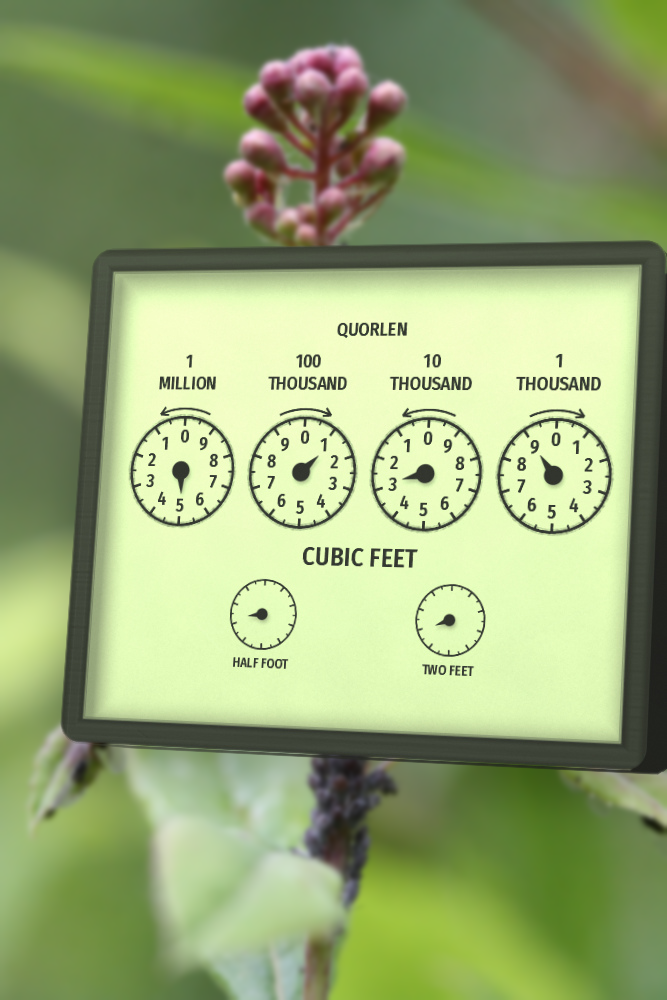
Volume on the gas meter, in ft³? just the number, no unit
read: 512900
